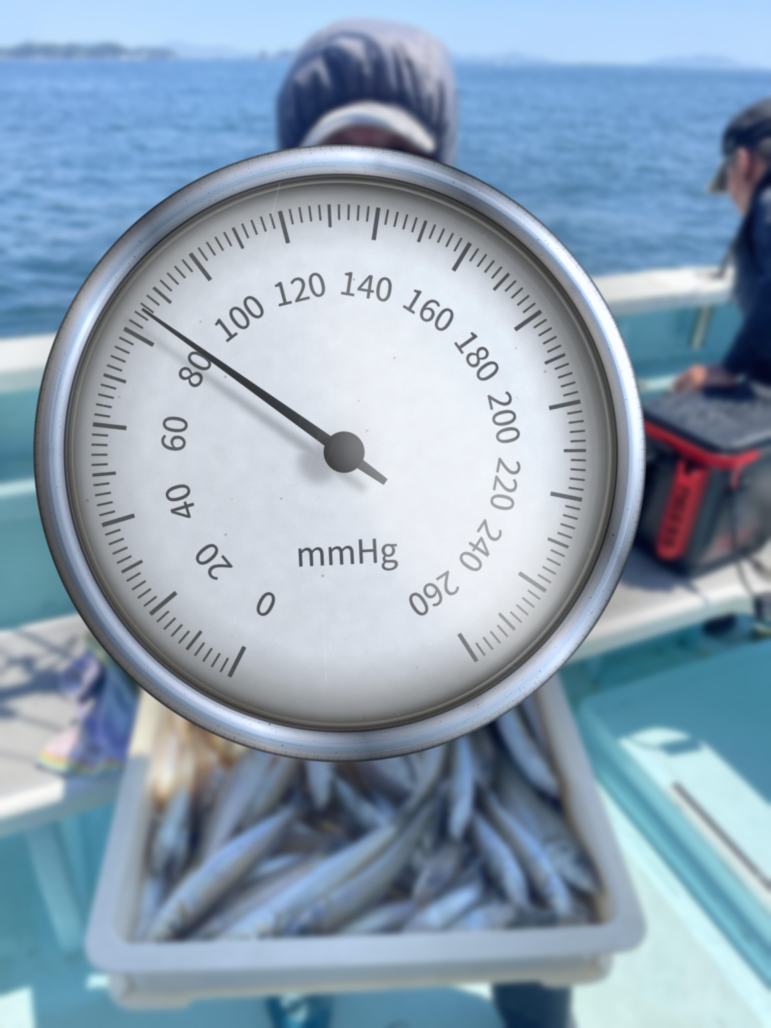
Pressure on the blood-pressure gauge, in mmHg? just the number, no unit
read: 85
